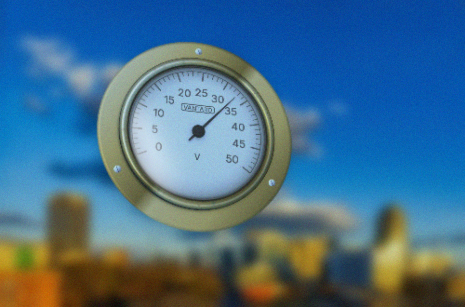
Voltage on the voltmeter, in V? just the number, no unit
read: 33
